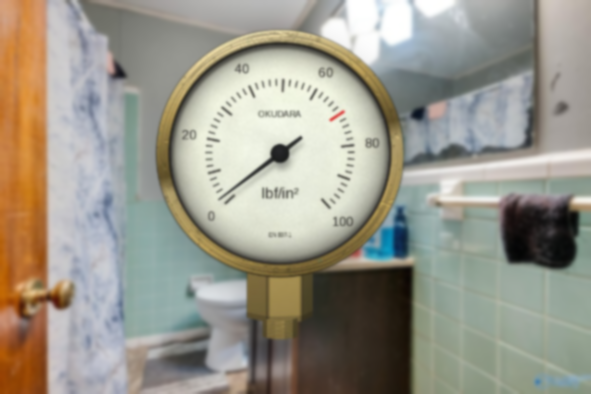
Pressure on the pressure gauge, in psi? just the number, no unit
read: 2
